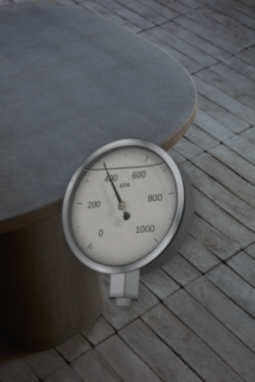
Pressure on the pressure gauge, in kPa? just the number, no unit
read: 400
